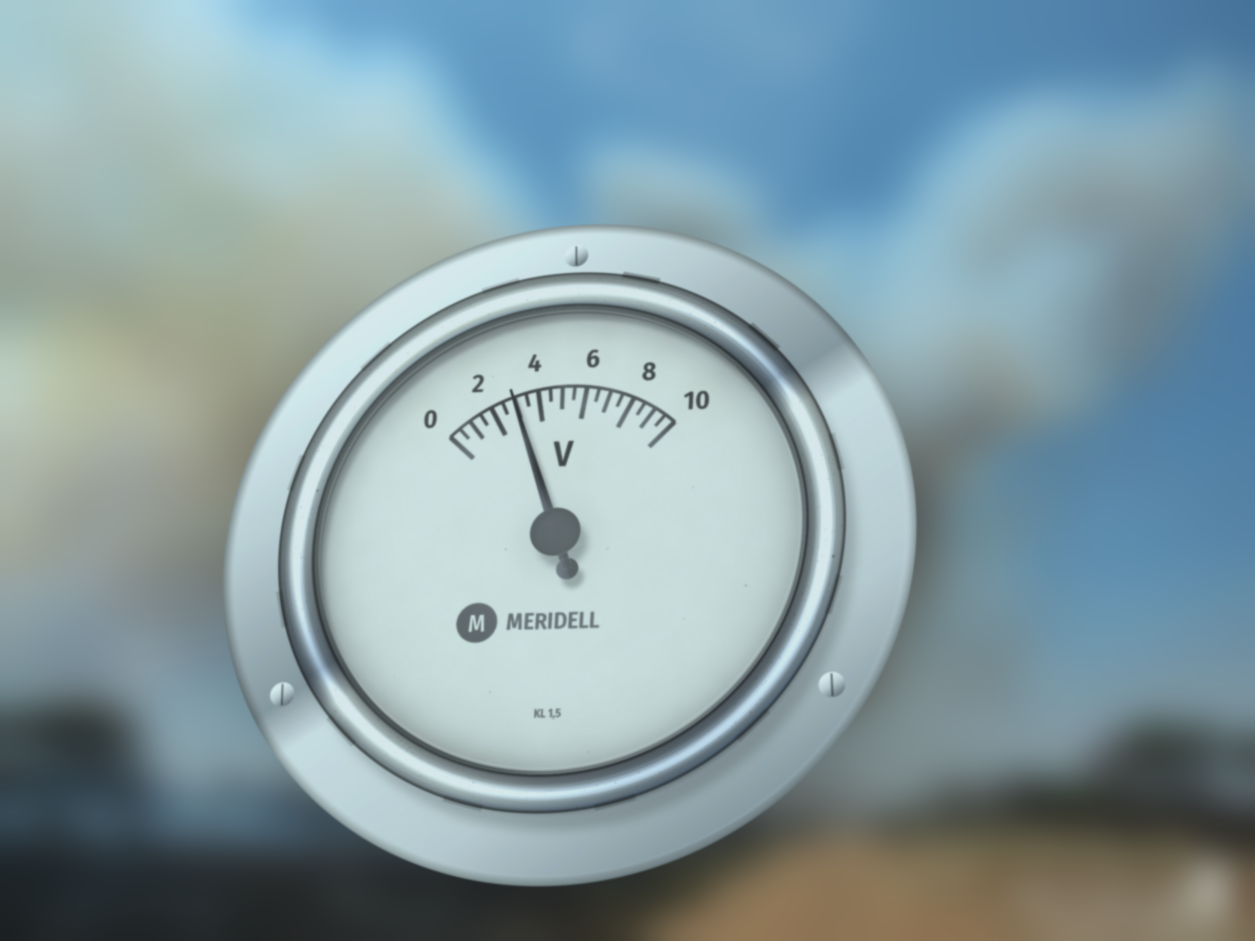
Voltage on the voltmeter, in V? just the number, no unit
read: 3
